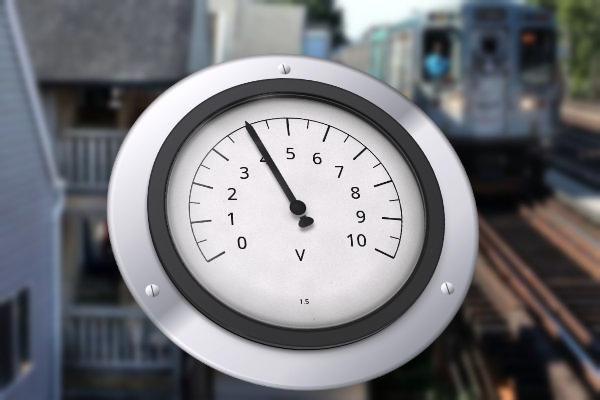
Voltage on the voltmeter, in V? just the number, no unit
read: 4
